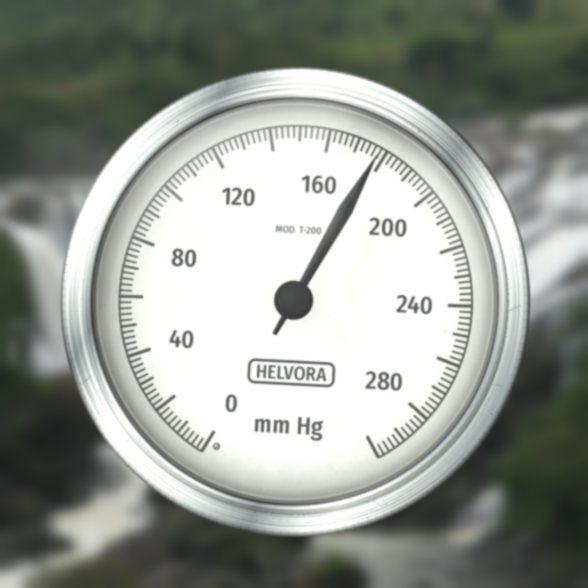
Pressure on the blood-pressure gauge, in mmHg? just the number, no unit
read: 178
